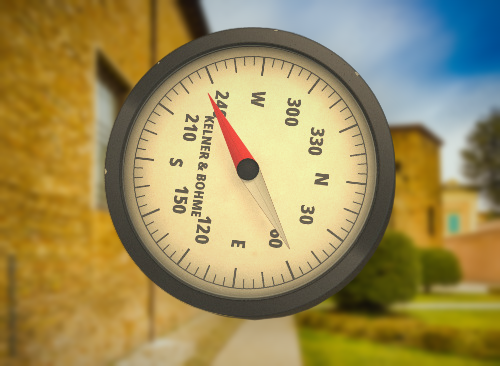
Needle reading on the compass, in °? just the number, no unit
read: 235
